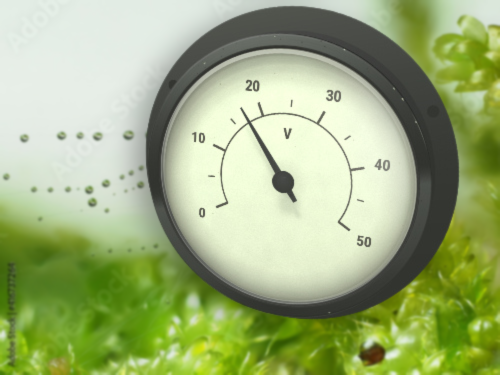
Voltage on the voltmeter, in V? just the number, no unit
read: 17.5
